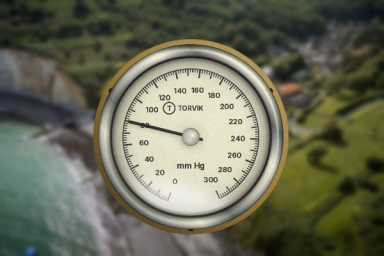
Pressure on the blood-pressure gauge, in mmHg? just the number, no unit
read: 80
